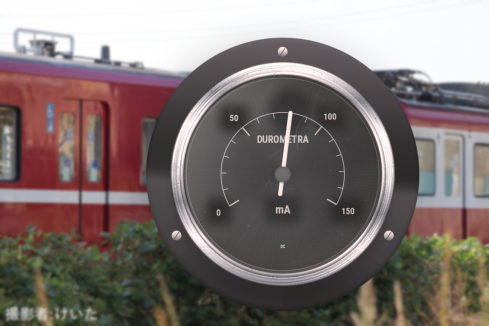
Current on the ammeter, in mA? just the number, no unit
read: 80
